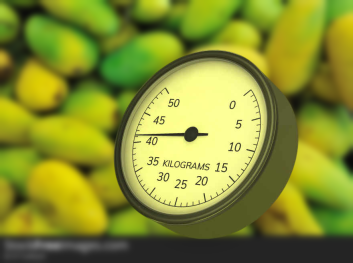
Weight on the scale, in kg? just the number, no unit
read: 41
